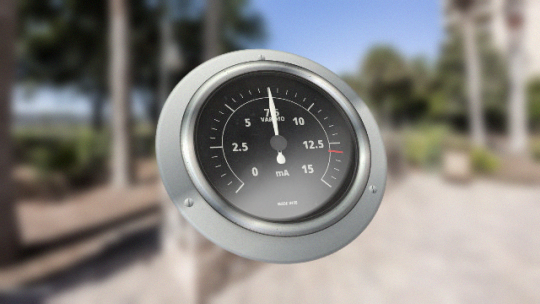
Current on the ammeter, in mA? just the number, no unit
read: 7.5
